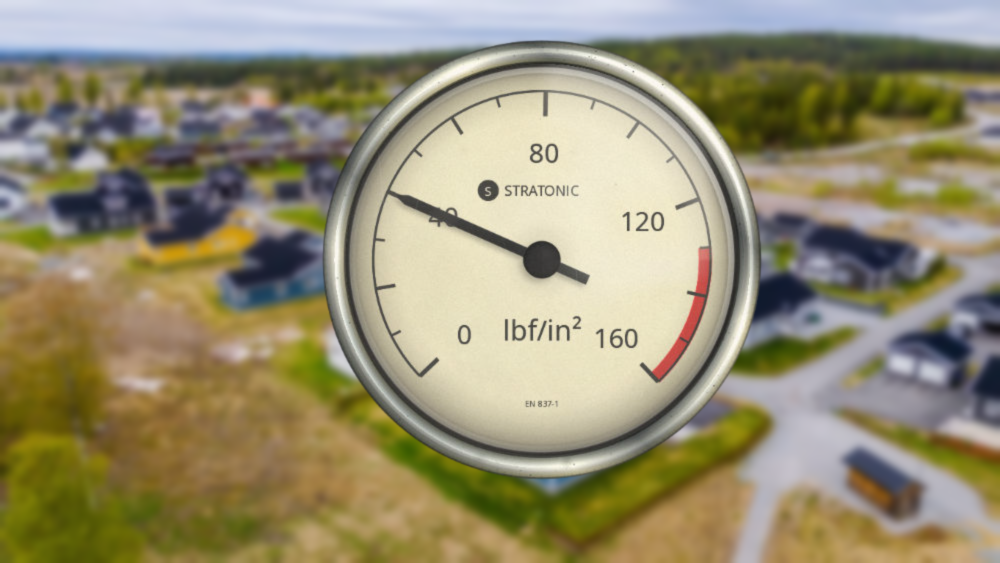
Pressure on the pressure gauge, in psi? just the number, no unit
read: 40
